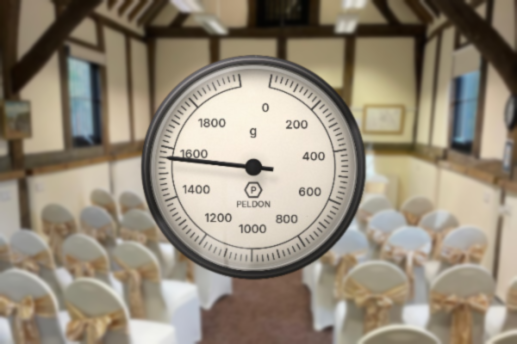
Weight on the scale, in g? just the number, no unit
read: 1560
